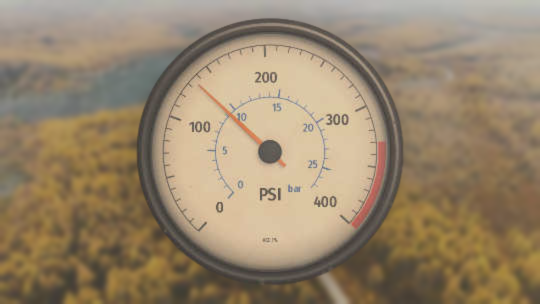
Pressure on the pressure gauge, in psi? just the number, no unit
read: 135
